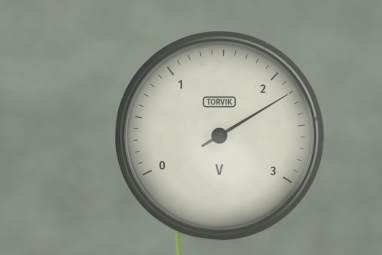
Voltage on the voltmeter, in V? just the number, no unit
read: 2.2
